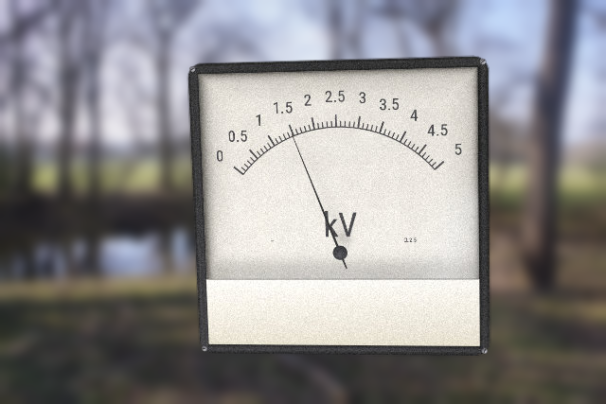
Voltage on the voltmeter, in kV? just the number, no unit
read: 1.5
